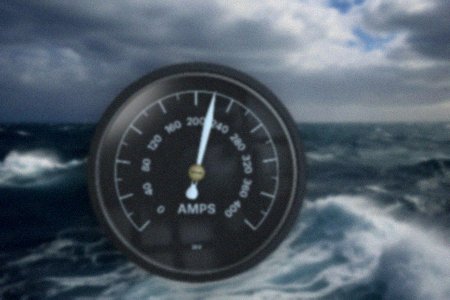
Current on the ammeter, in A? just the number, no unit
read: 220
